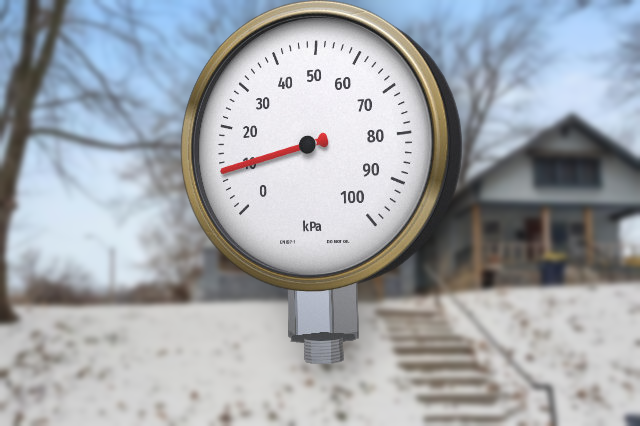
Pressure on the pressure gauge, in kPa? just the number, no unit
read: 10
